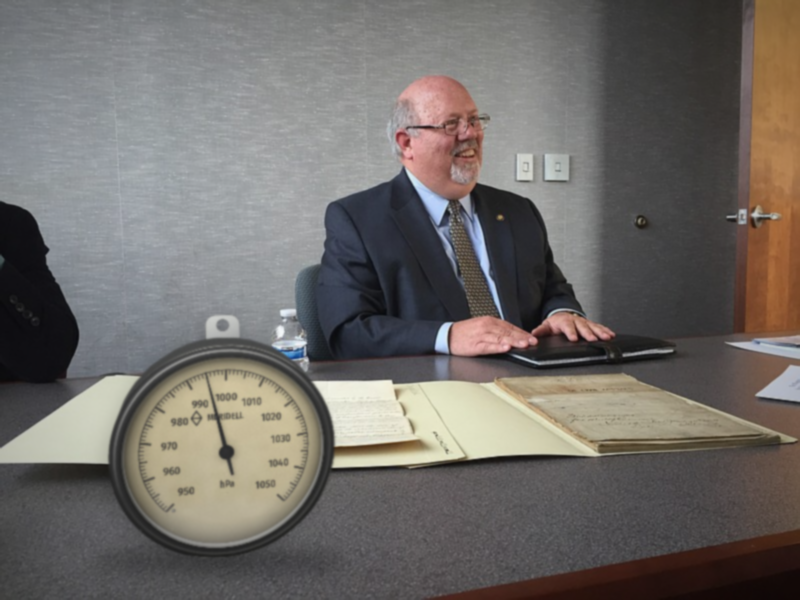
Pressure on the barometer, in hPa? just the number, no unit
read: 995
